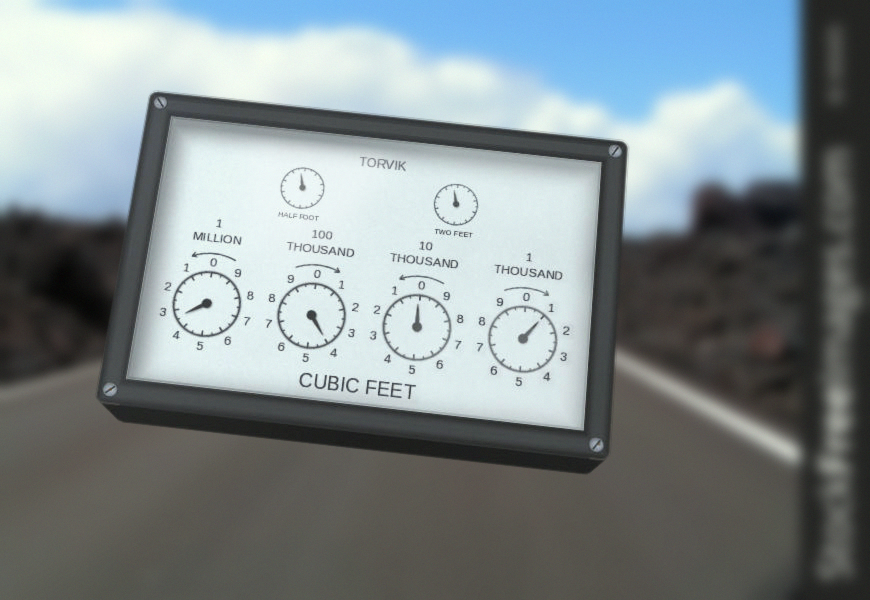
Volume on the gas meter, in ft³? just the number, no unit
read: 340100
